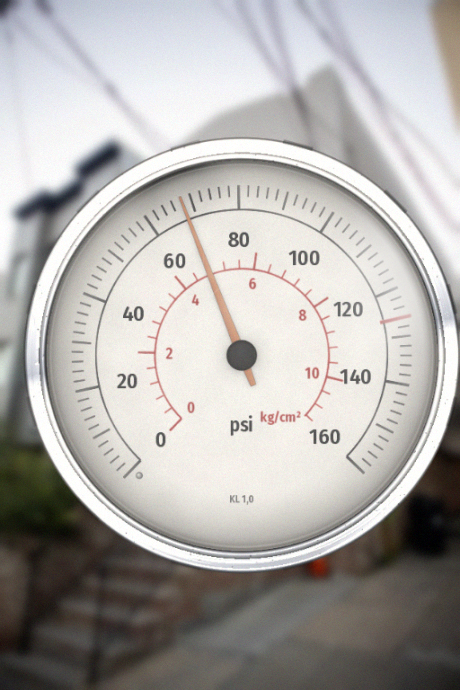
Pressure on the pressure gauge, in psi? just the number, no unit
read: 68
